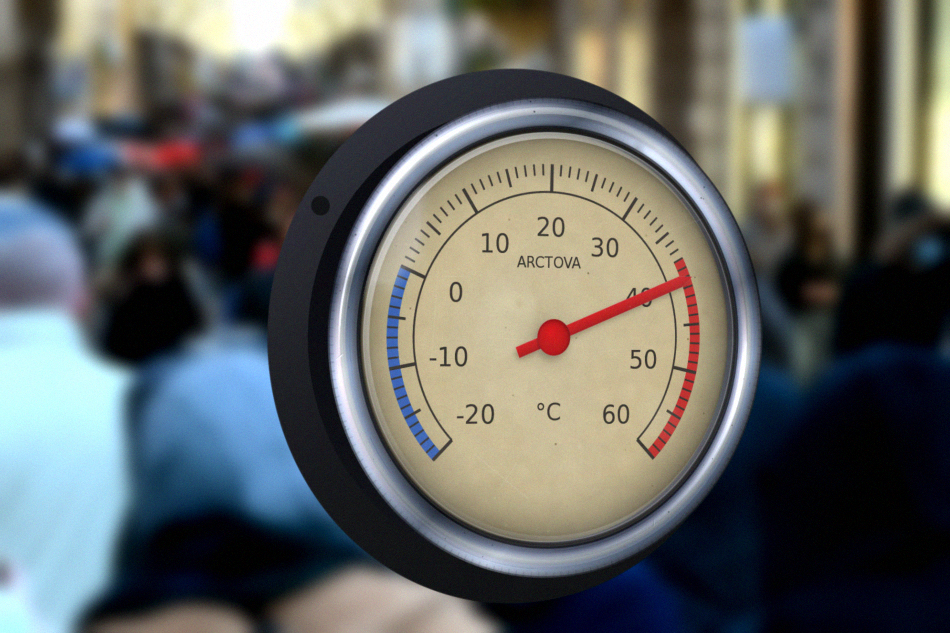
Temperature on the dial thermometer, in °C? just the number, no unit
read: 40
